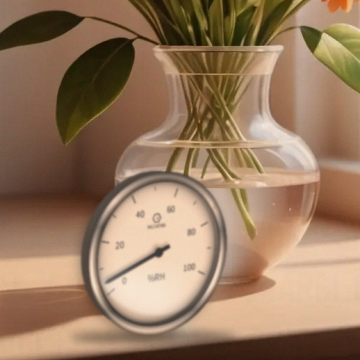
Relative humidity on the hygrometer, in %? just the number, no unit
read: 5
